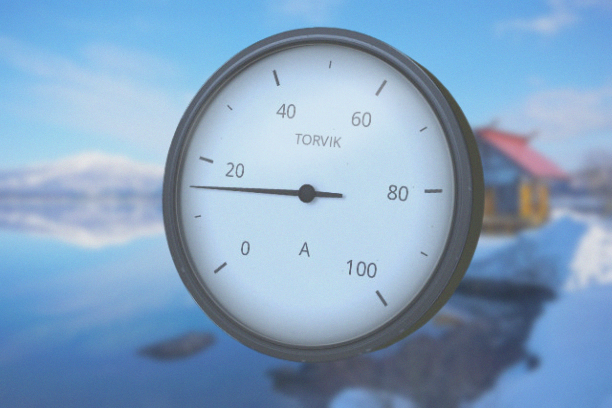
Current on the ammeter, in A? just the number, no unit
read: 15
